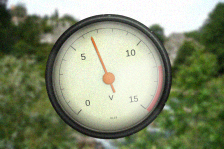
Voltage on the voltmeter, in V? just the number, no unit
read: 6.5
